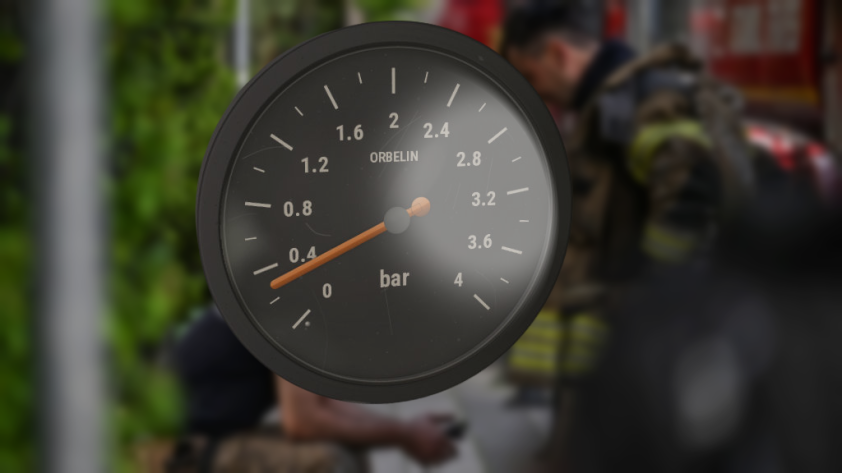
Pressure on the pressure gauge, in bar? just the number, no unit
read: 0.3
